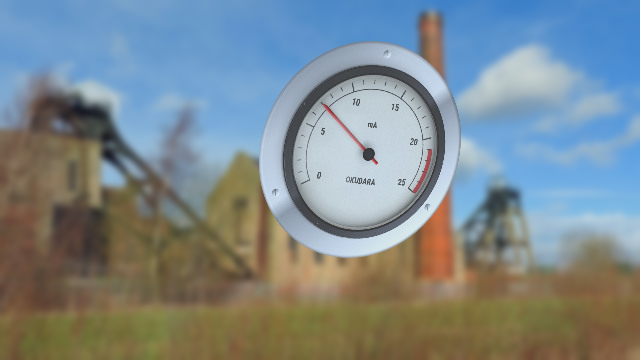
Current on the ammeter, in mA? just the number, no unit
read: 7
